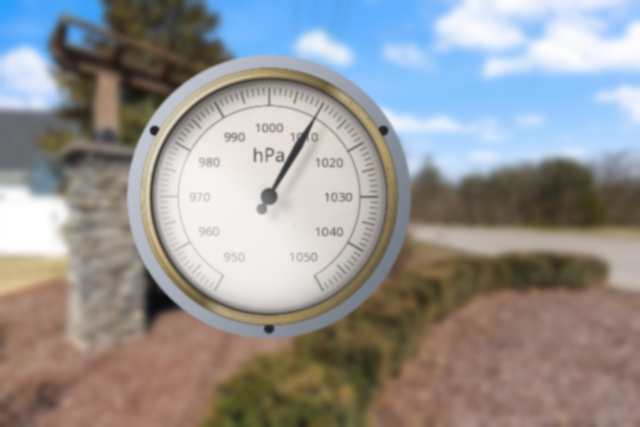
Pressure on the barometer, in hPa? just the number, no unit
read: 1010
